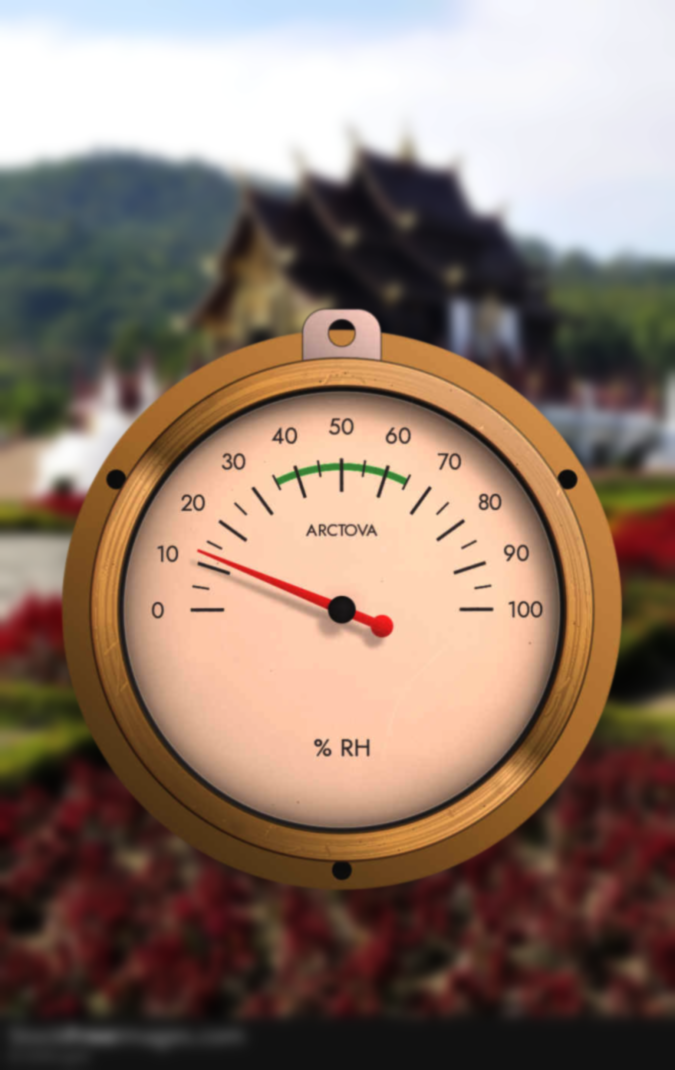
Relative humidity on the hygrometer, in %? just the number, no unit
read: 12.5
